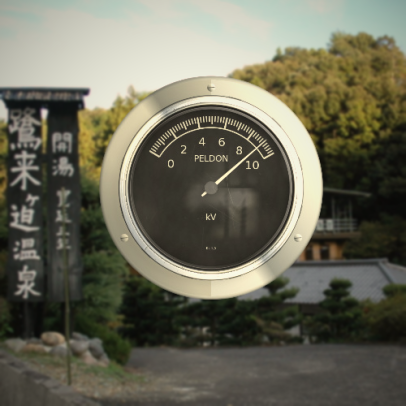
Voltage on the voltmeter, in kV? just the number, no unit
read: 9
